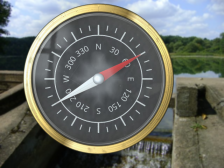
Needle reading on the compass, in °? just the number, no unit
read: 60
